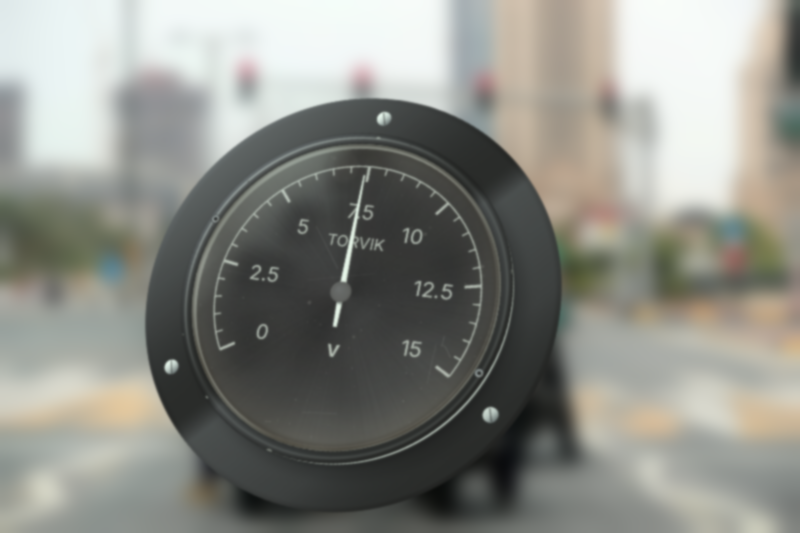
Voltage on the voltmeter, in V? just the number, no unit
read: 7.5
